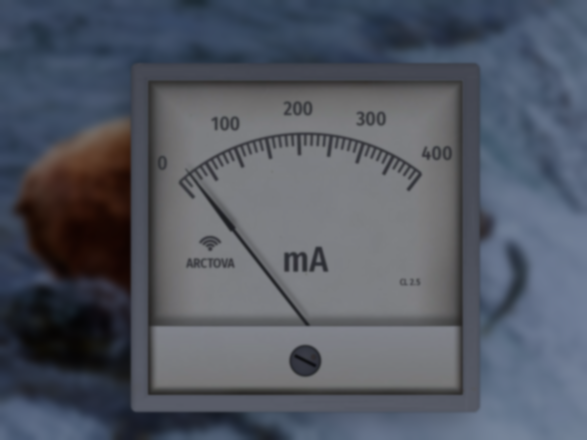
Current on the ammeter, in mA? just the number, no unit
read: 20
